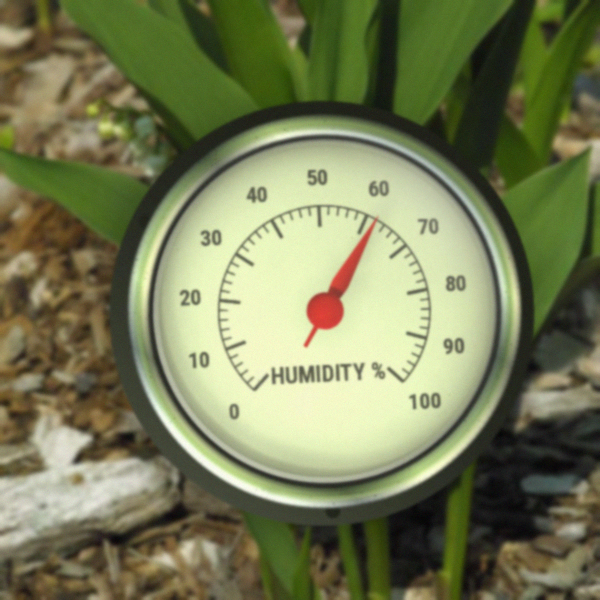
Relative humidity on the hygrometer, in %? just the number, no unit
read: 62
